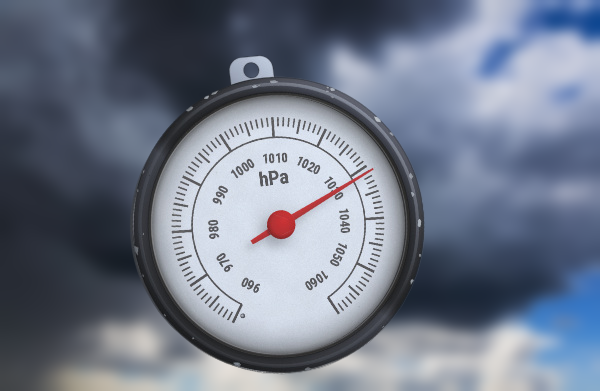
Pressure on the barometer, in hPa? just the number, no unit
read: 1031
